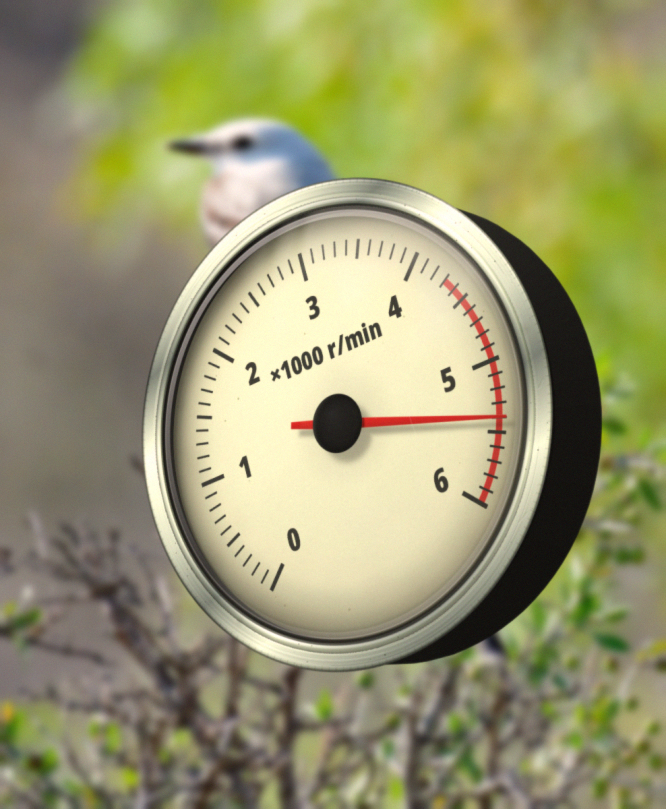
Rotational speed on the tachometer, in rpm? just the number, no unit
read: 5400
